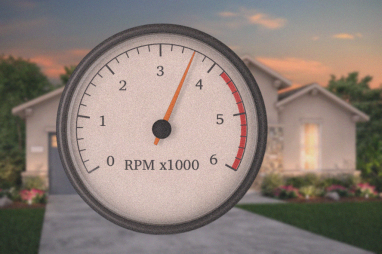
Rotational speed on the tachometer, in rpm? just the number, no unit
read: 3600
